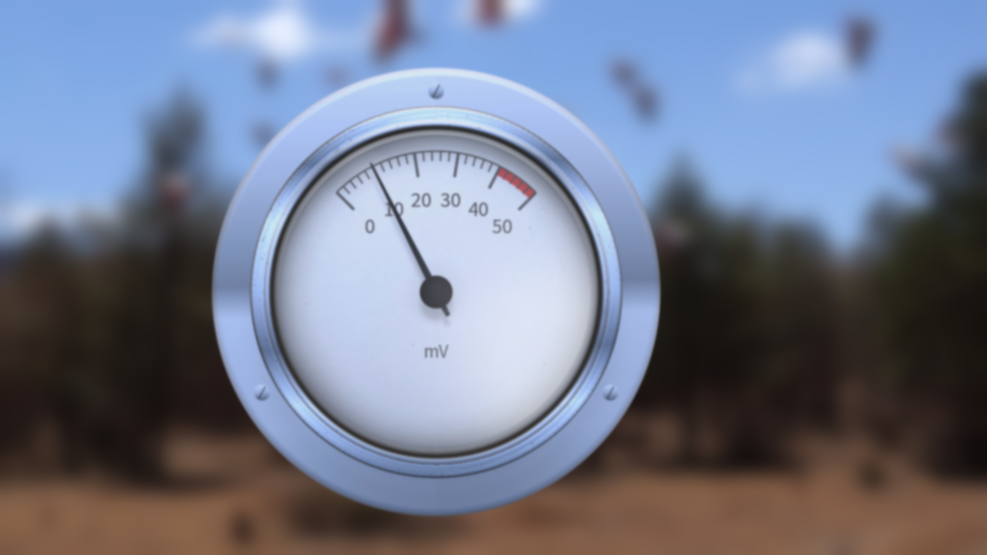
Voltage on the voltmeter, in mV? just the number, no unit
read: 10
